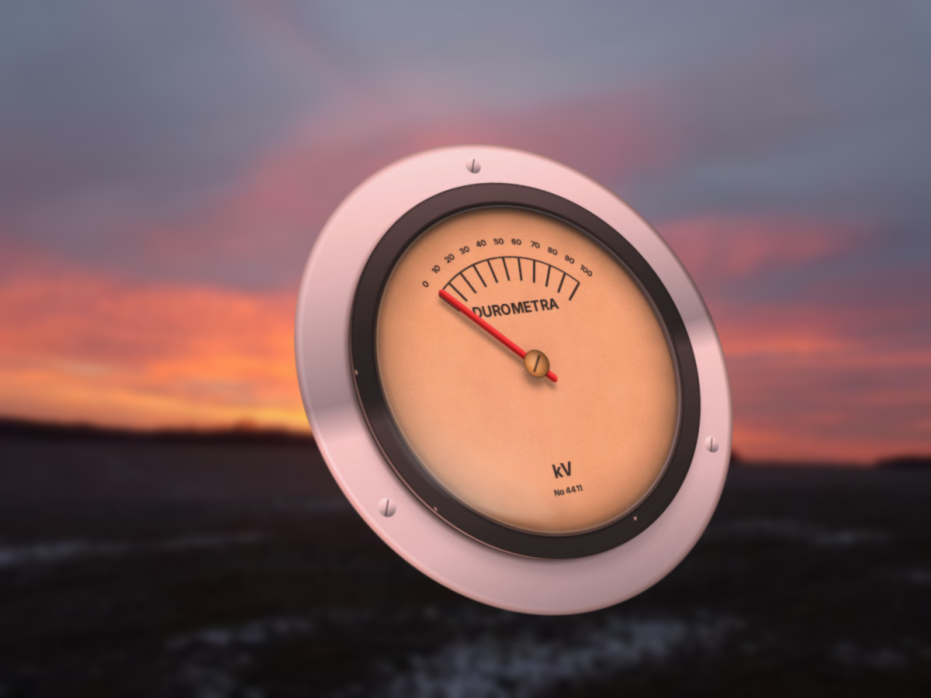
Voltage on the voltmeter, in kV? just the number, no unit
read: 0
